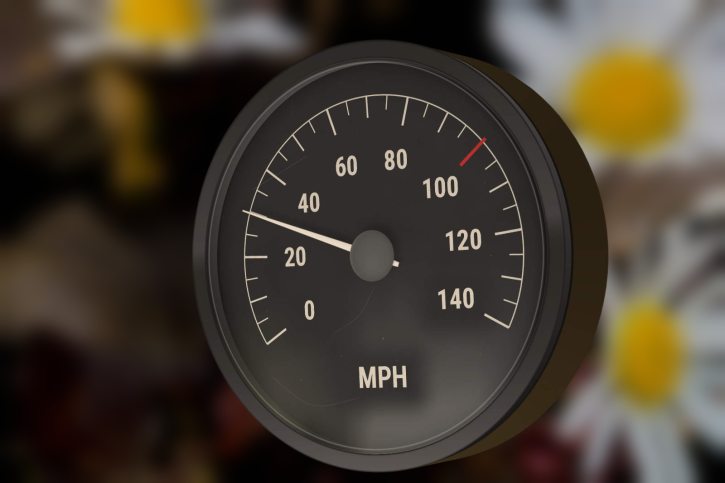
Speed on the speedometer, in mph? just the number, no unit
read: 30
